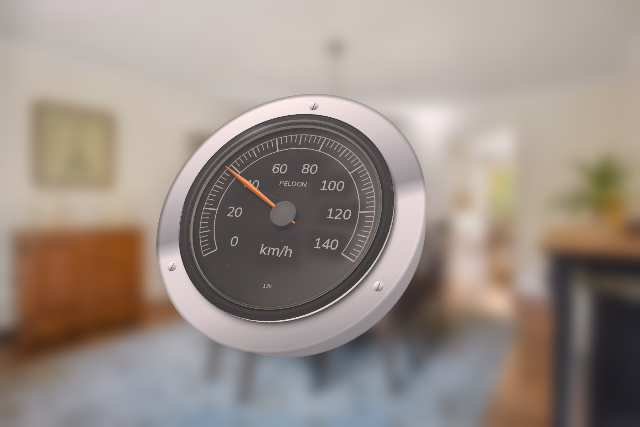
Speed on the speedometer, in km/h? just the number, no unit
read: 38
